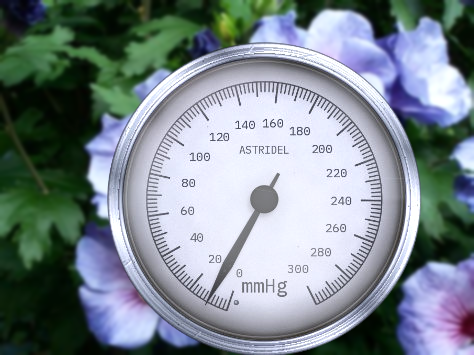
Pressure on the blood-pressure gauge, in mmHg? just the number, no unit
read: 10
